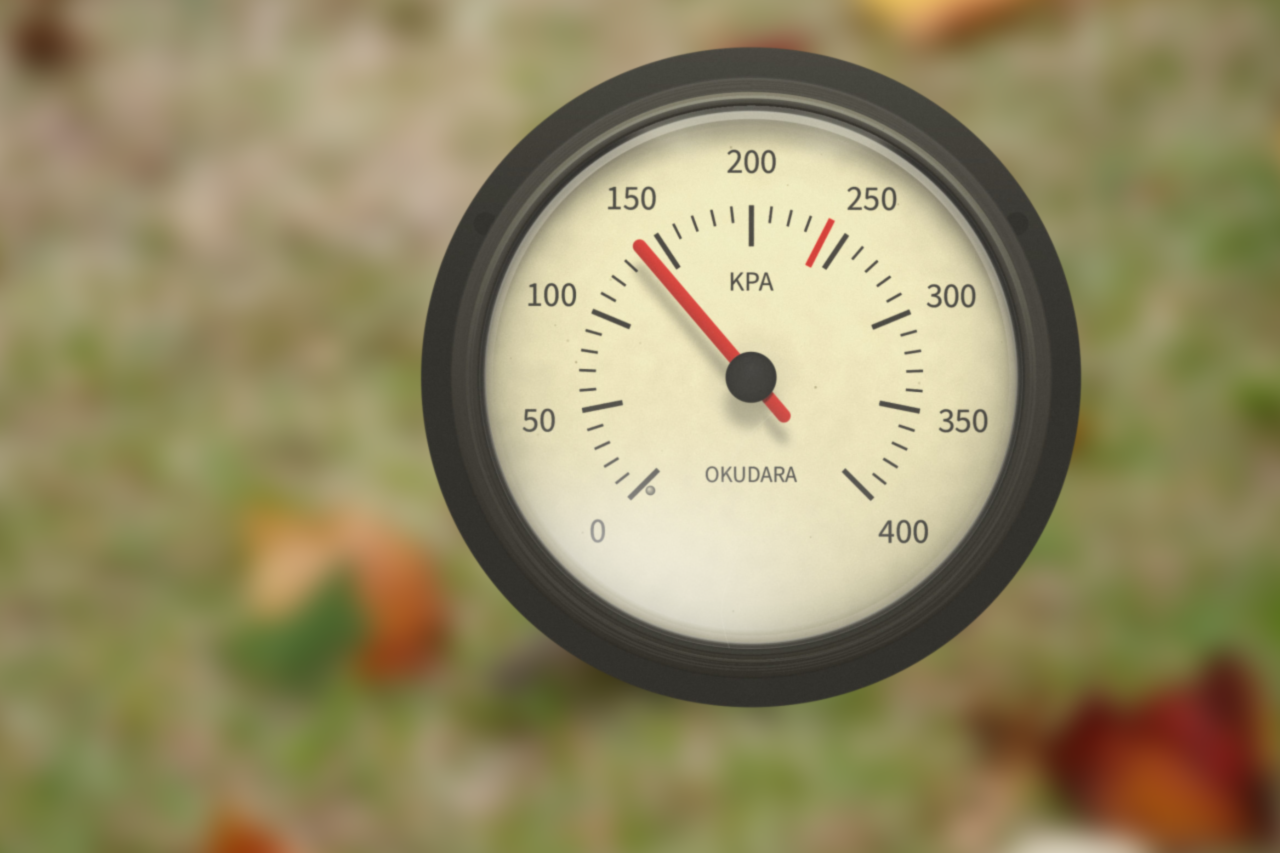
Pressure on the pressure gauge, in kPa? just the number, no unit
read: 140
